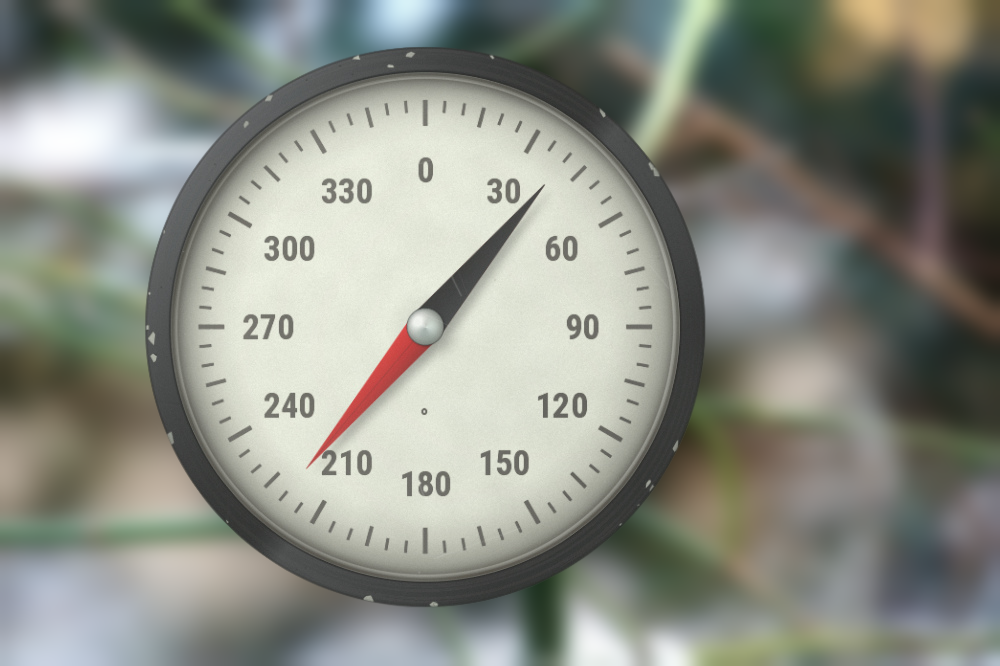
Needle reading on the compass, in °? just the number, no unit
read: 220
